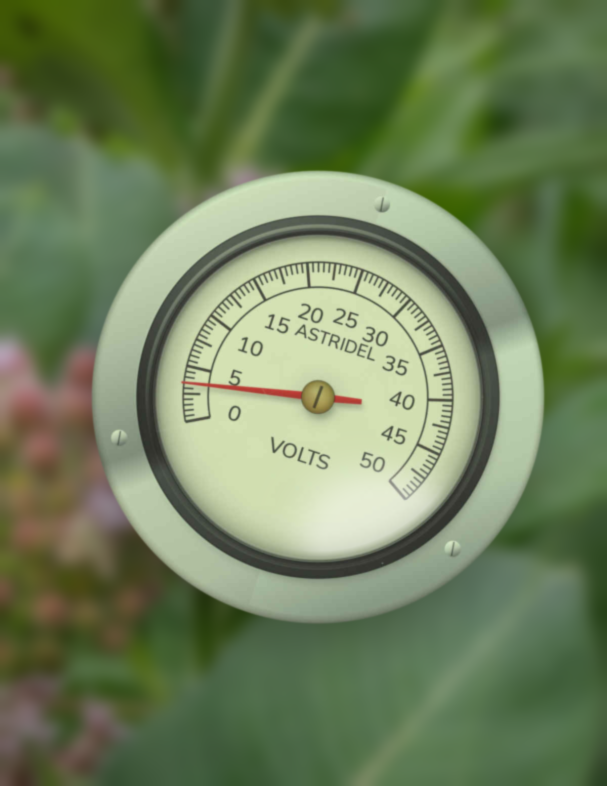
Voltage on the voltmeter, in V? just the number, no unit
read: 3.5
